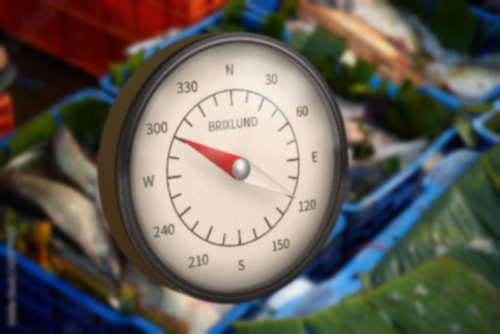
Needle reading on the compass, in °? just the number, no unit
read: 300
